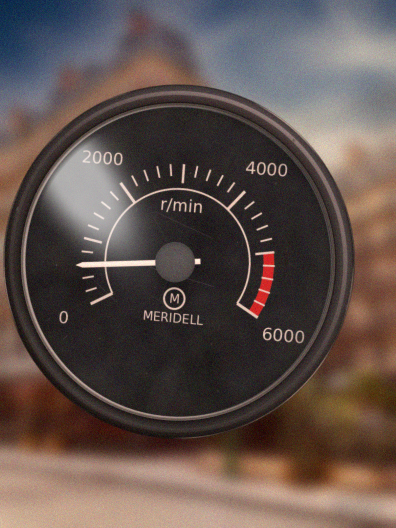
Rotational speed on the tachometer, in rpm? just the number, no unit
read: 600
